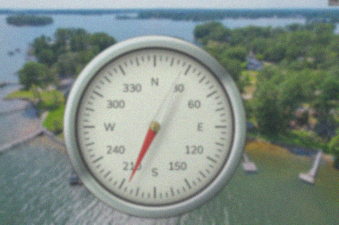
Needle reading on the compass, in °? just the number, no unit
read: 205
